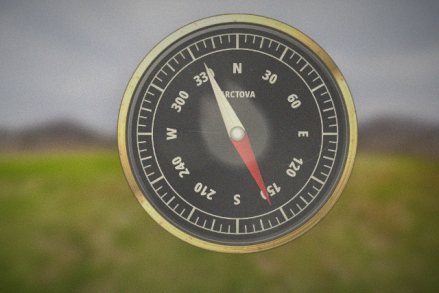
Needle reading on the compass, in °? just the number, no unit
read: 155
